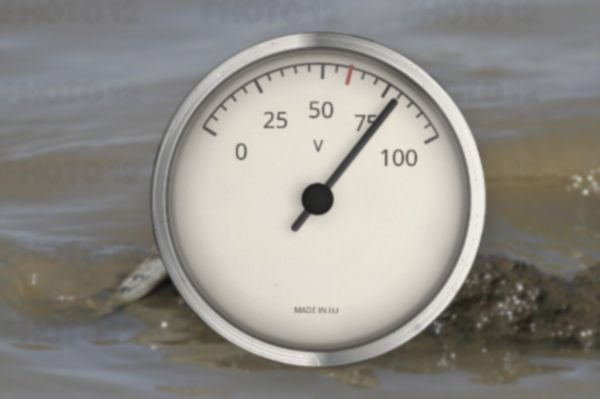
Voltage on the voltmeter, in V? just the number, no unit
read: 80
